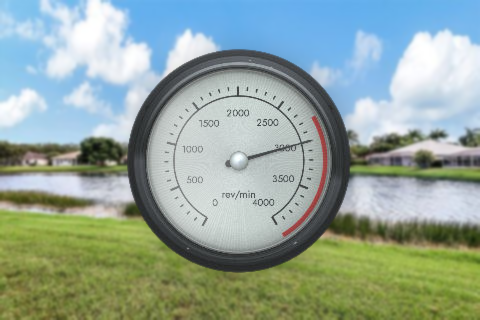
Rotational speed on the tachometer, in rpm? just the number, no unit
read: 3000
